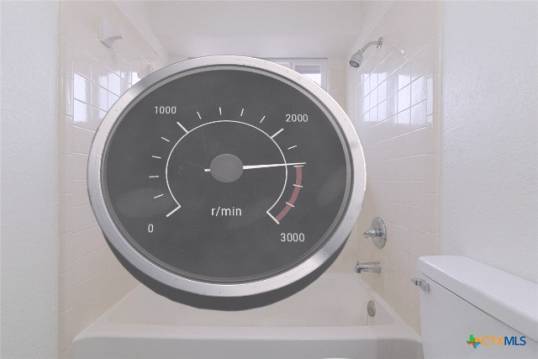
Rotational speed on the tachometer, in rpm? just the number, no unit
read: 2400
